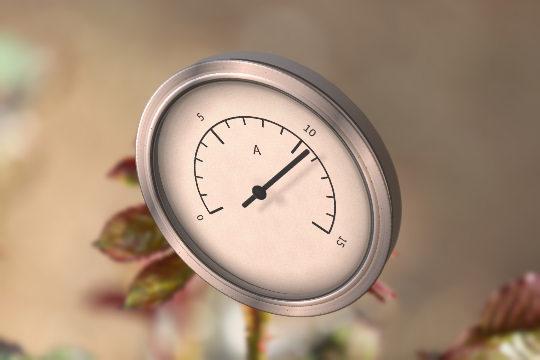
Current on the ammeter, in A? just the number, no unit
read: 10.5
